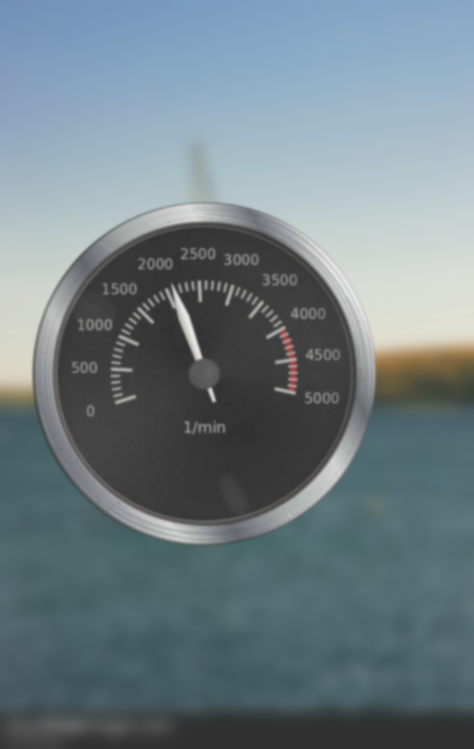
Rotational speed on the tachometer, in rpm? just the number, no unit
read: 2100
